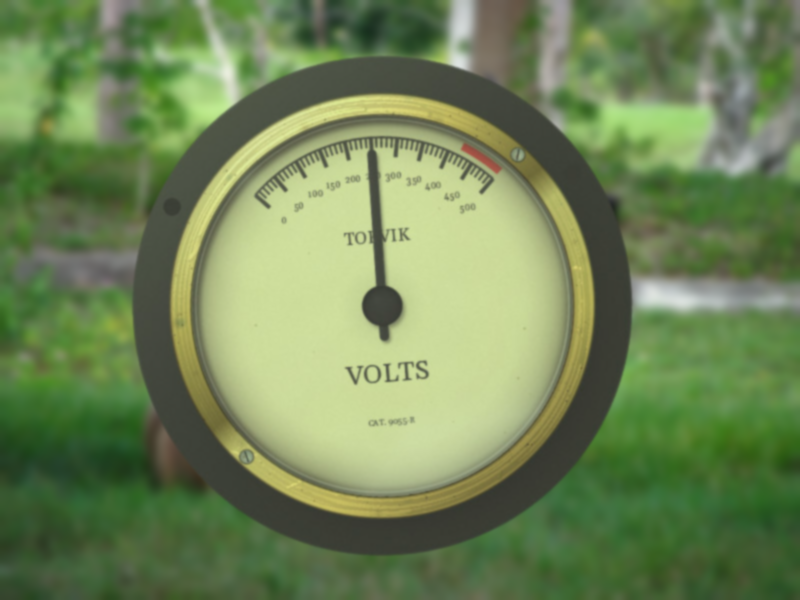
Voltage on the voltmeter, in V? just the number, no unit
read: 250
